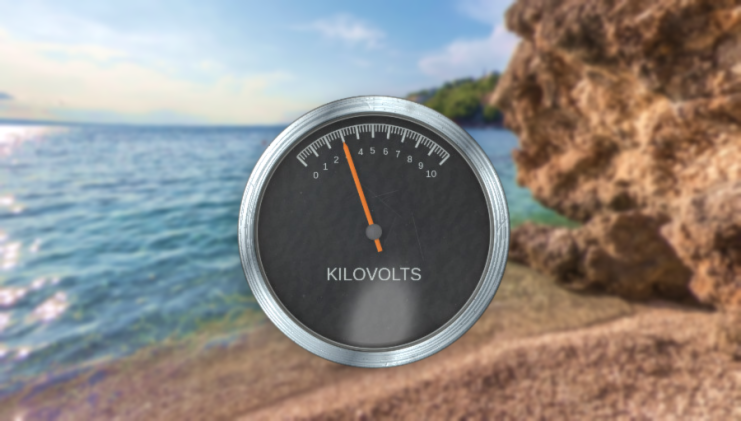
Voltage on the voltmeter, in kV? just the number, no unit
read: 3
